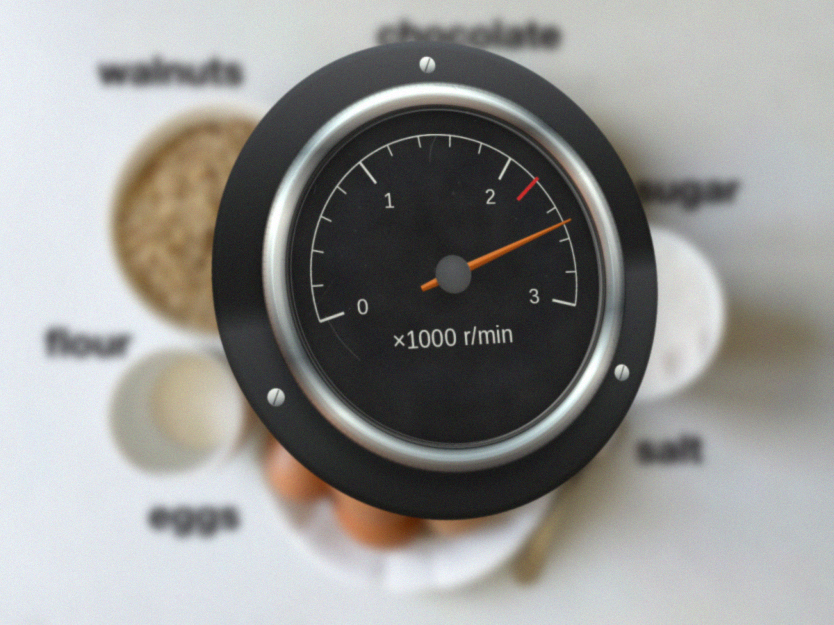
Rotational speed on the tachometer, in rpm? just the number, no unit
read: 2500
